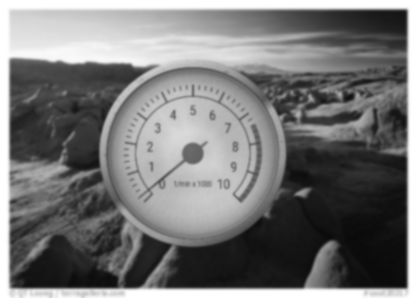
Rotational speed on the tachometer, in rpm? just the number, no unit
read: 200
